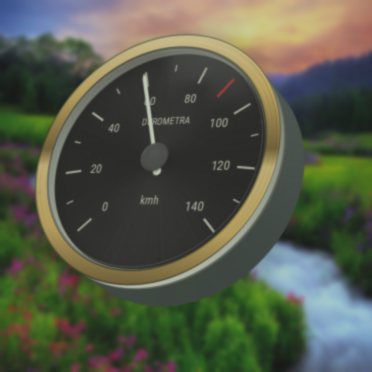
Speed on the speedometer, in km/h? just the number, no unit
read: 60
